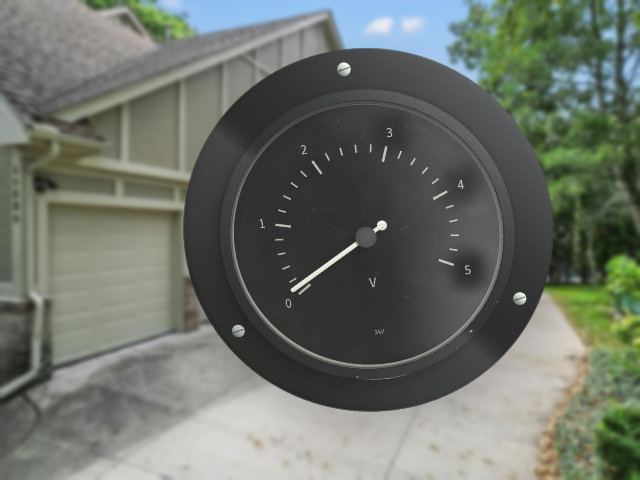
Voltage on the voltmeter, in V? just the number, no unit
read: 0.1
